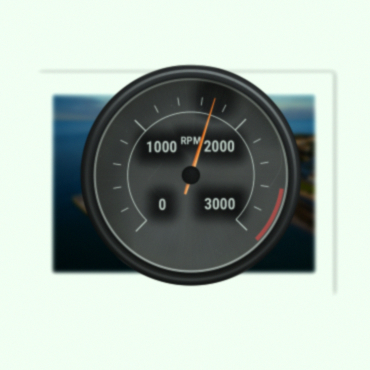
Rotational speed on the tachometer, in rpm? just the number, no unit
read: 1700
